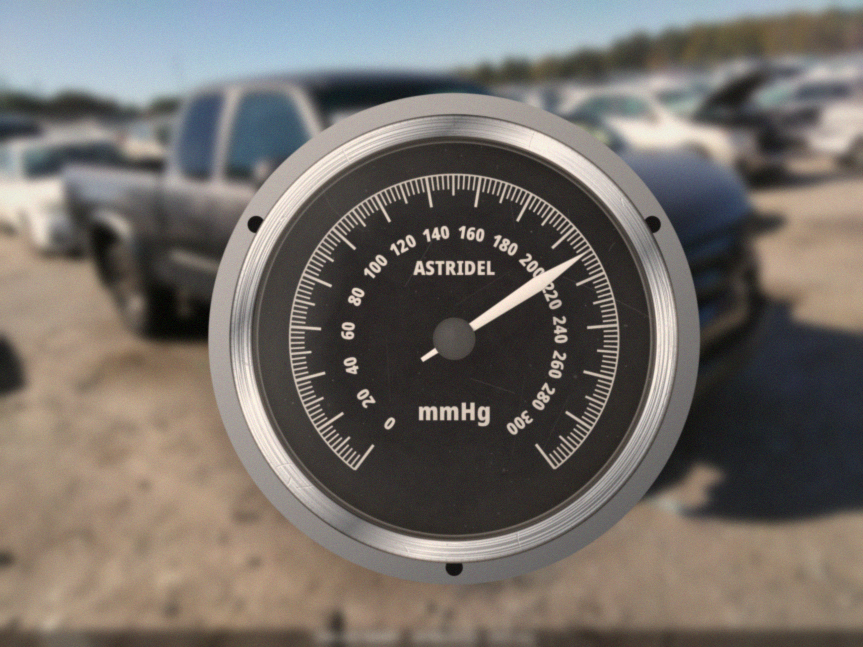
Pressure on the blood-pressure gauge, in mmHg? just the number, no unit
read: 210
